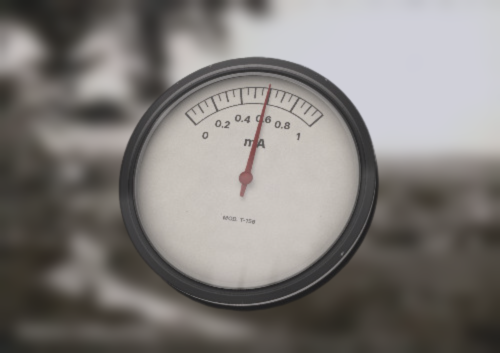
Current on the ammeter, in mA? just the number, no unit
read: 0.6
